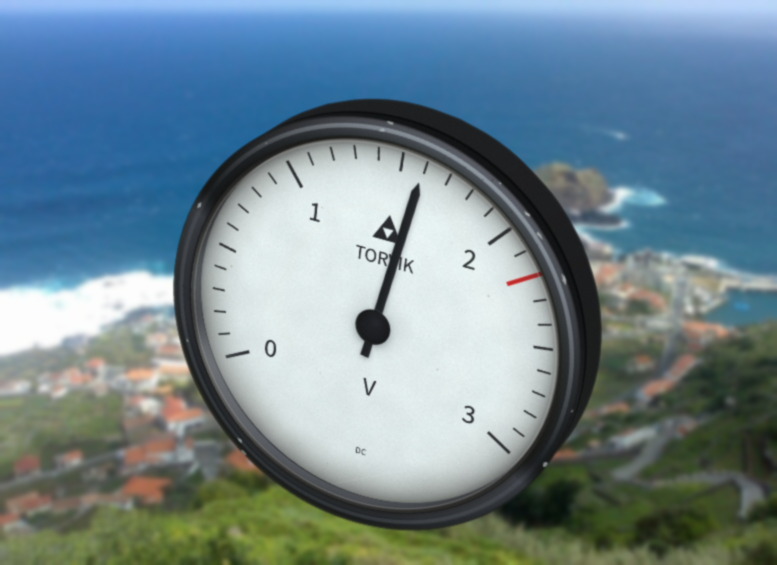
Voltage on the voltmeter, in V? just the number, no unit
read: 1.6
